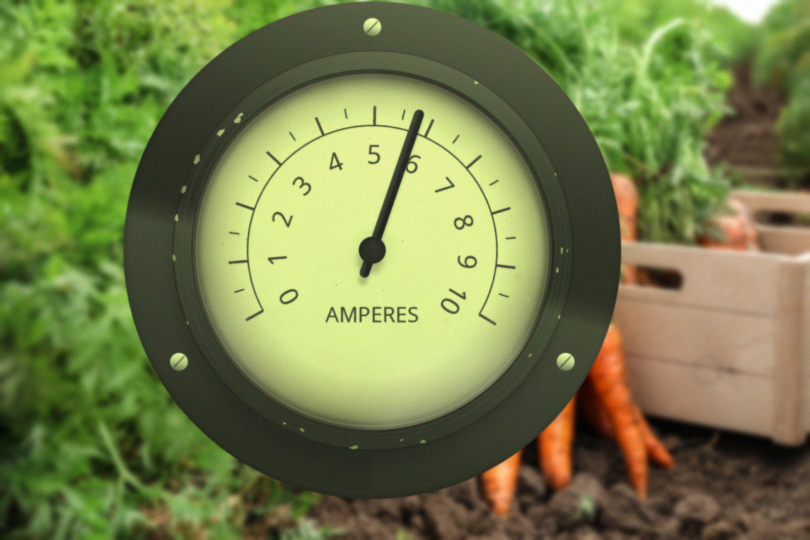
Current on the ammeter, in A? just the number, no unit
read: 5.75
